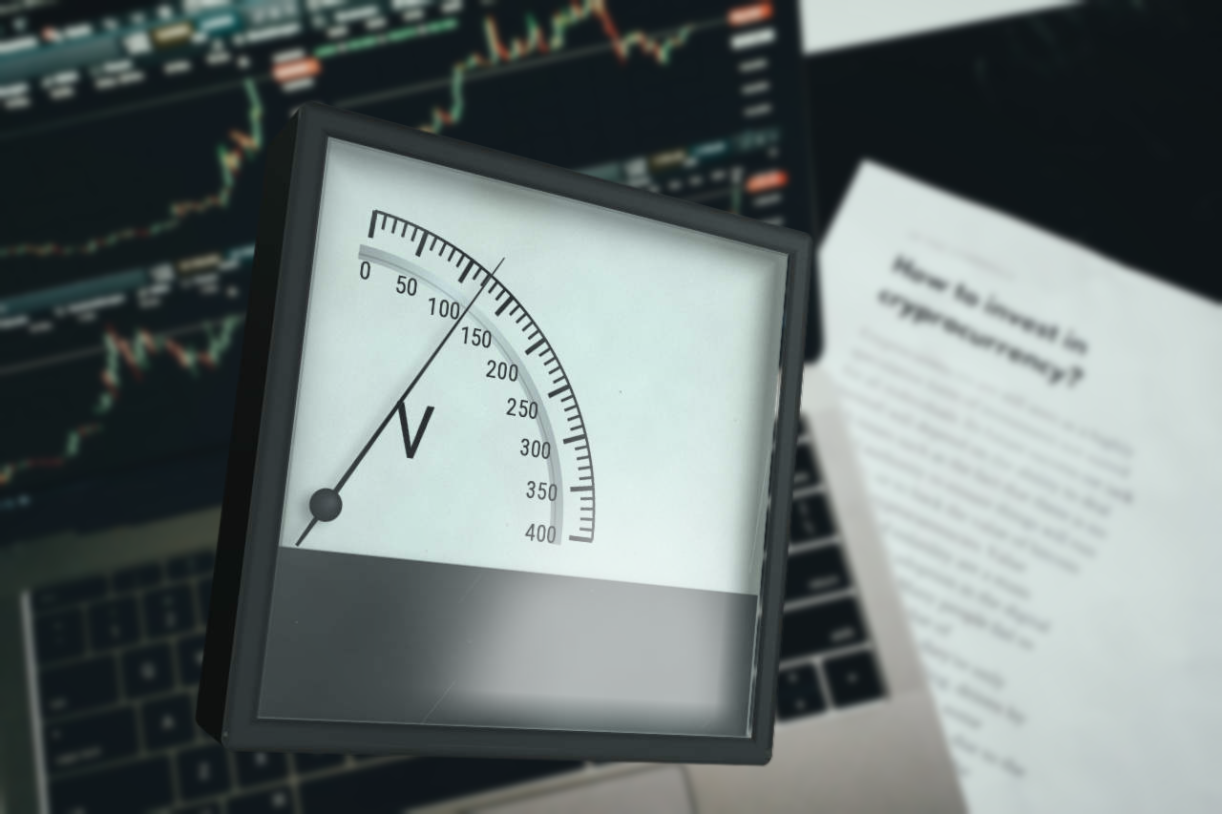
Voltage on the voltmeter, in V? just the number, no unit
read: 120
